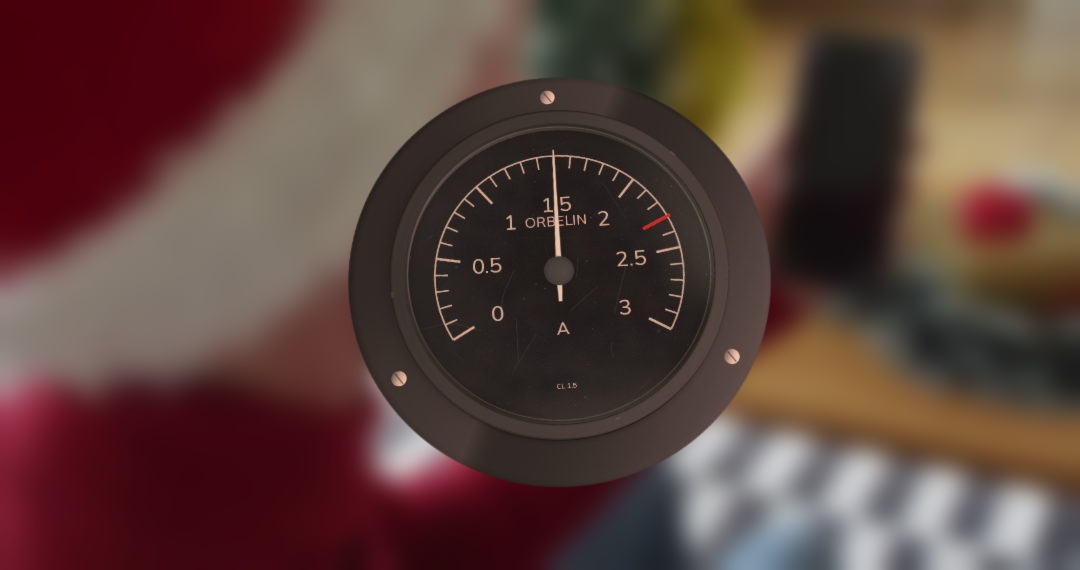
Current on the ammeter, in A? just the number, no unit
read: 1.5
